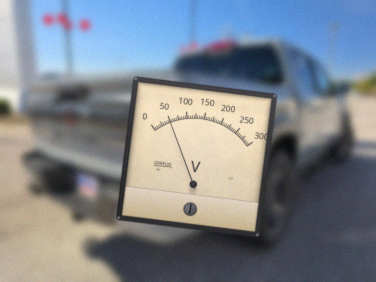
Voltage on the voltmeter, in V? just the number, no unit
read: 50
